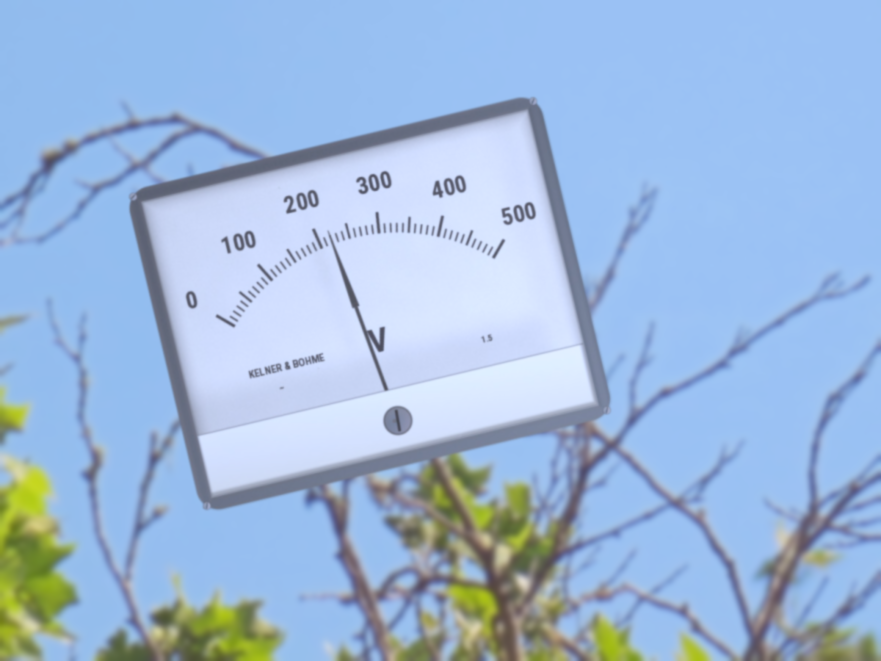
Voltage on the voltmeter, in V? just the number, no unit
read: 220
